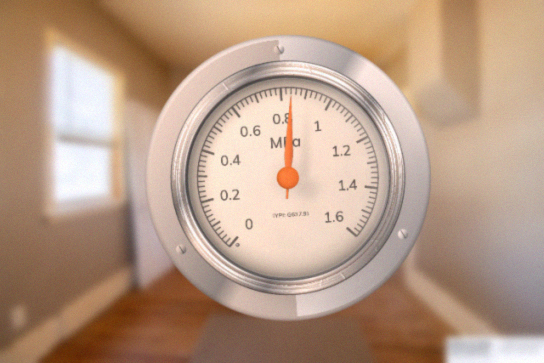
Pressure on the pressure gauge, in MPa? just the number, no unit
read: 0.84
